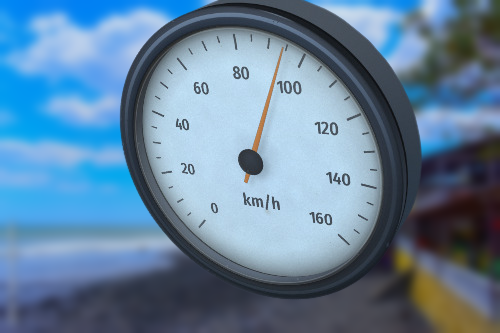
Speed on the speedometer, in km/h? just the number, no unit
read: 95
